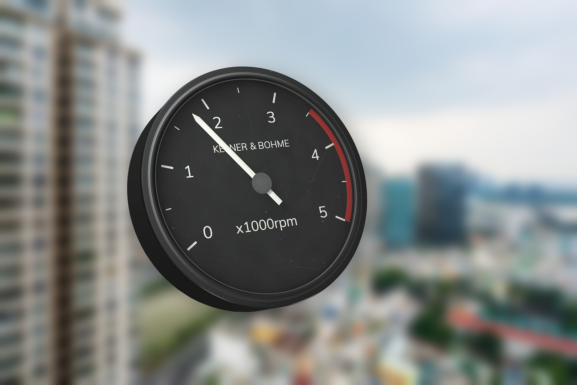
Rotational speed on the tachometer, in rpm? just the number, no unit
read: 1750
